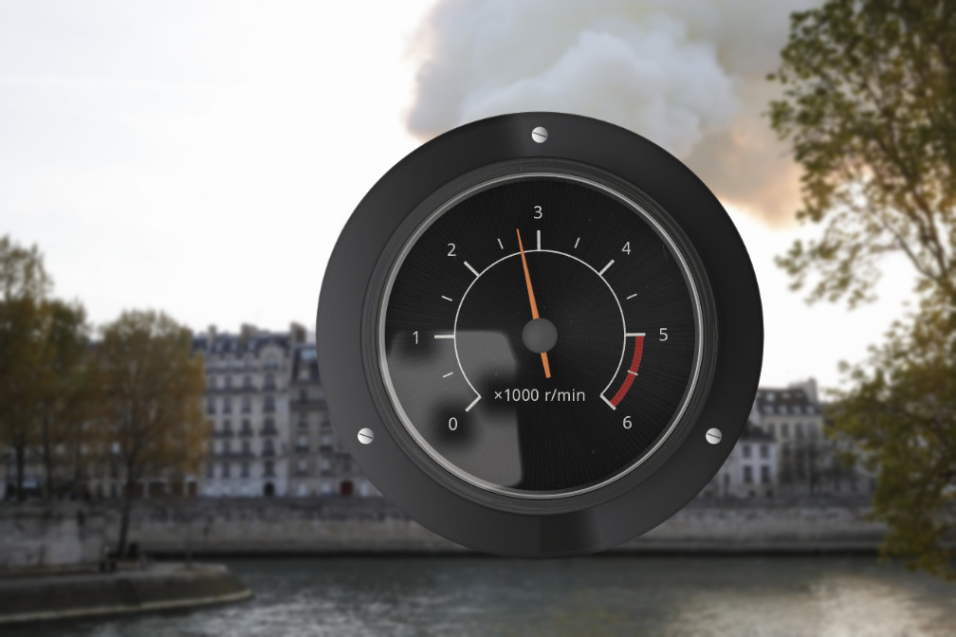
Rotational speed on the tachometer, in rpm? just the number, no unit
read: 2750
